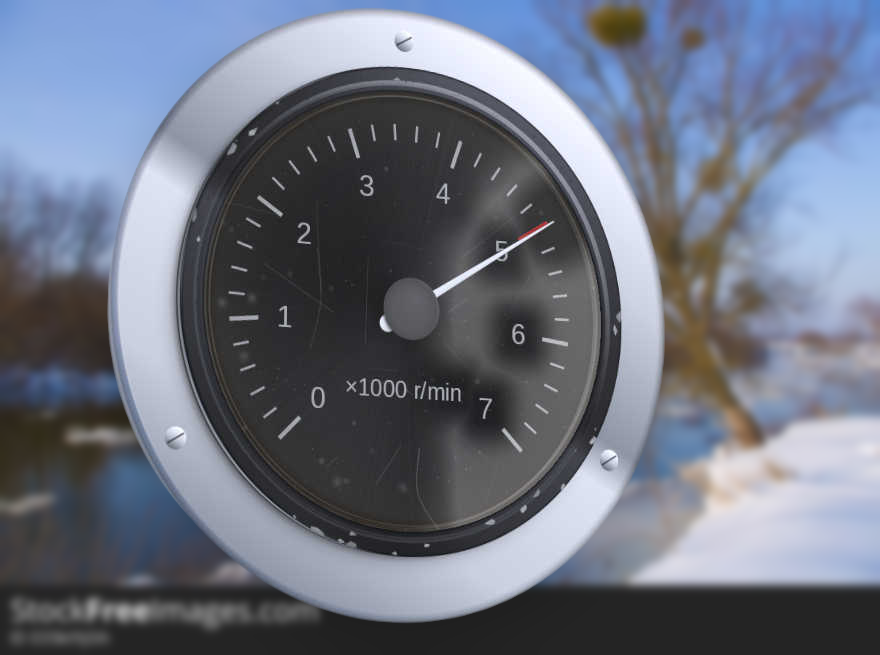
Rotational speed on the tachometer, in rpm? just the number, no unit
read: 5000
